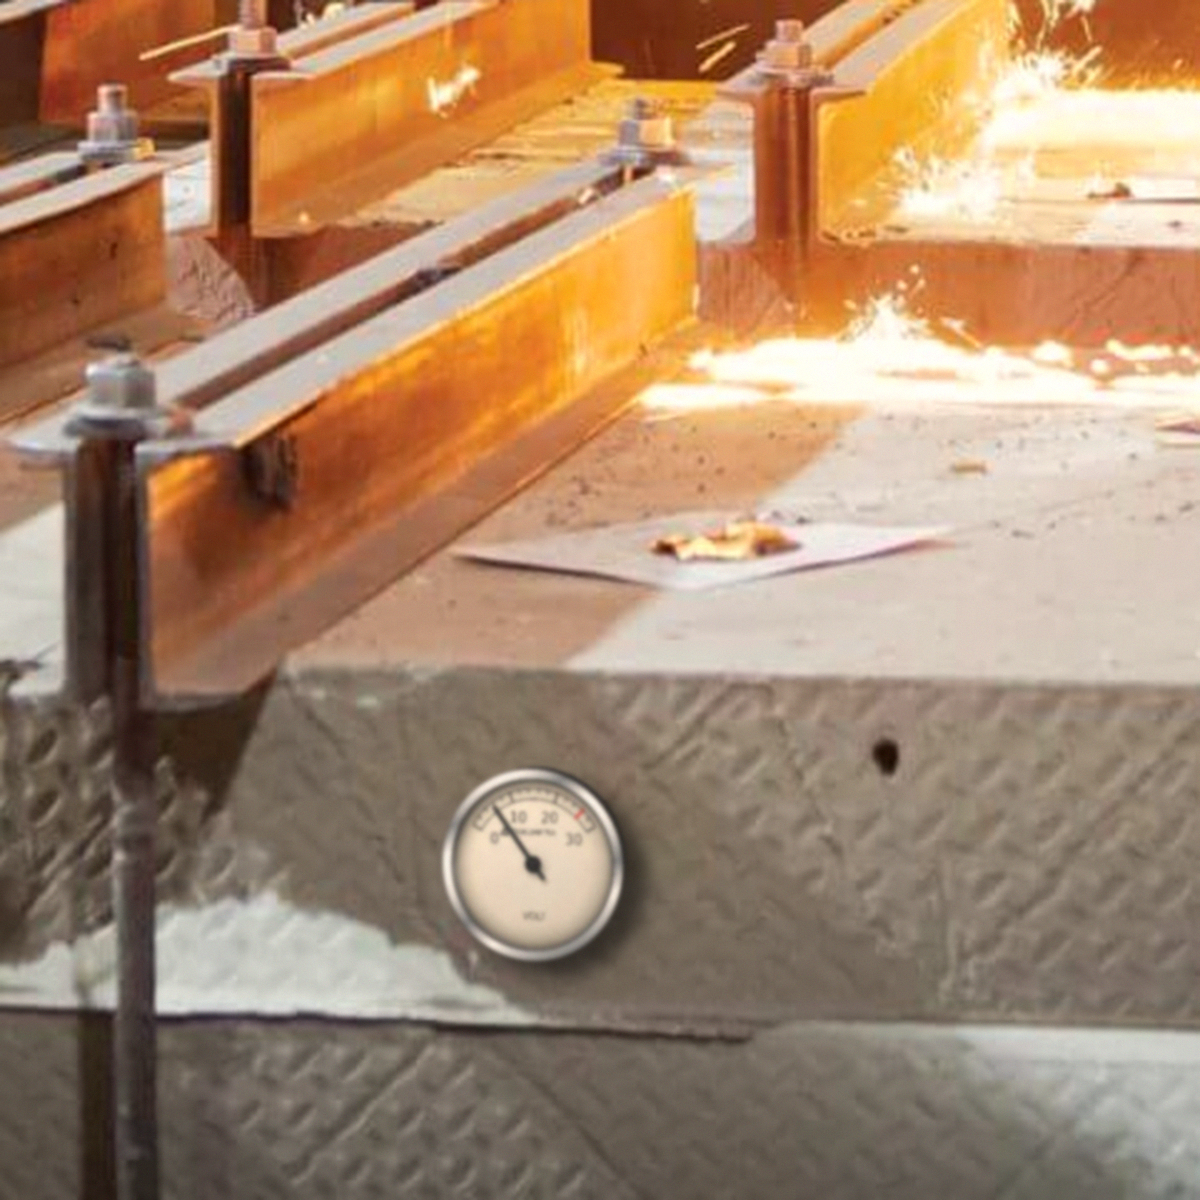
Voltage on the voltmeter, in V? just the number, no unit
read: 6
